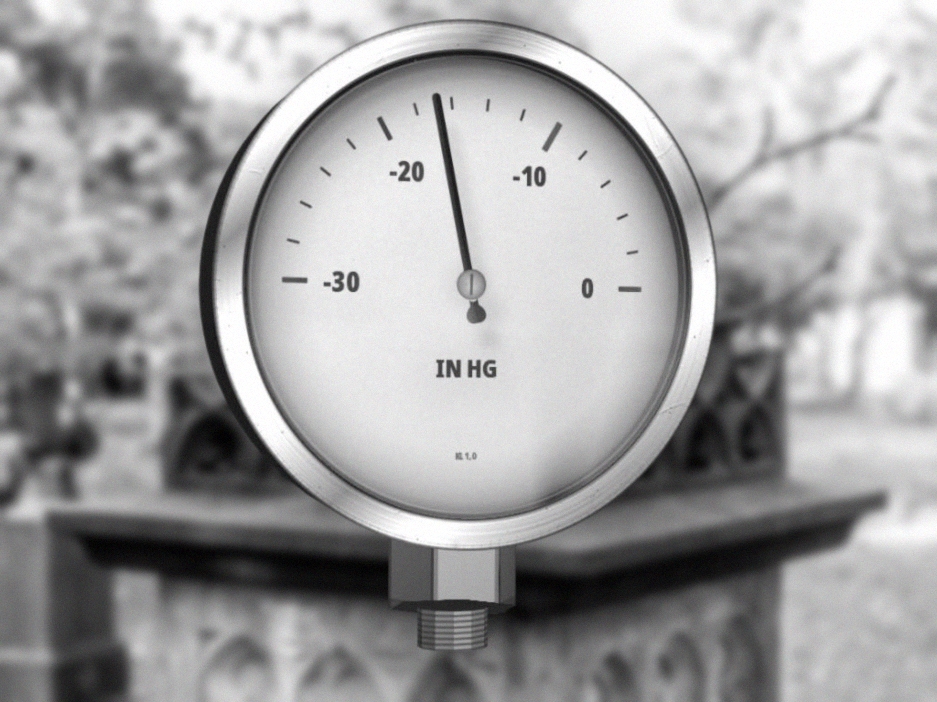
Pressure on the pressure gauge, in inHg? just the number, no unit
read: -17
